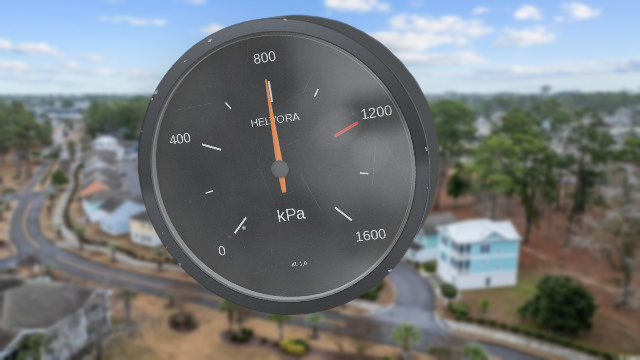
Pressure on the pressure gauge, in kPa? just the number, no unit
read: 800
